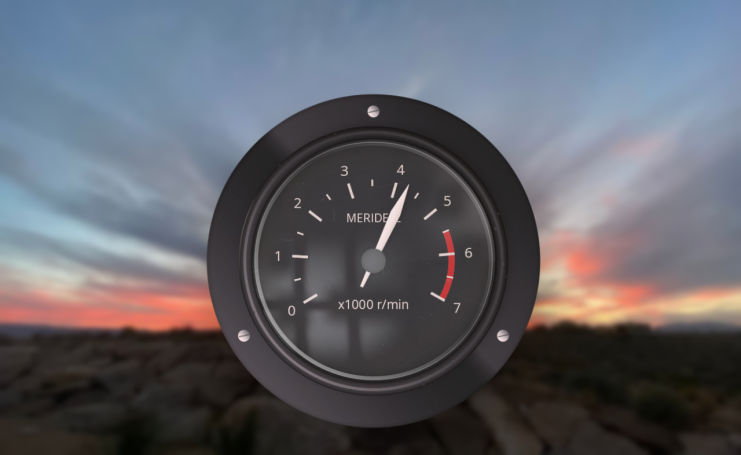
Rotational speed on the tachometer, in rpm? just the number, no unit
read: 4250
